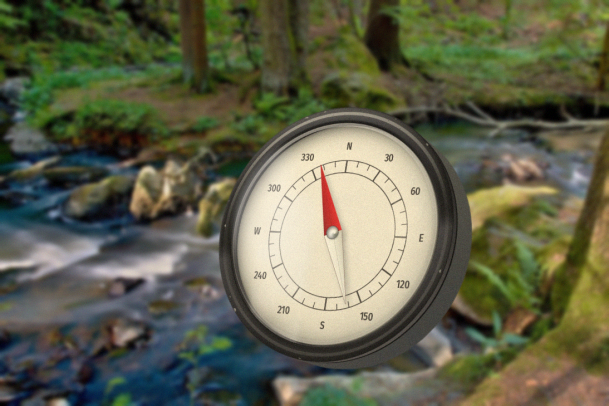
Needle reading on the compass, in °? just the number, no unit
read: 340
